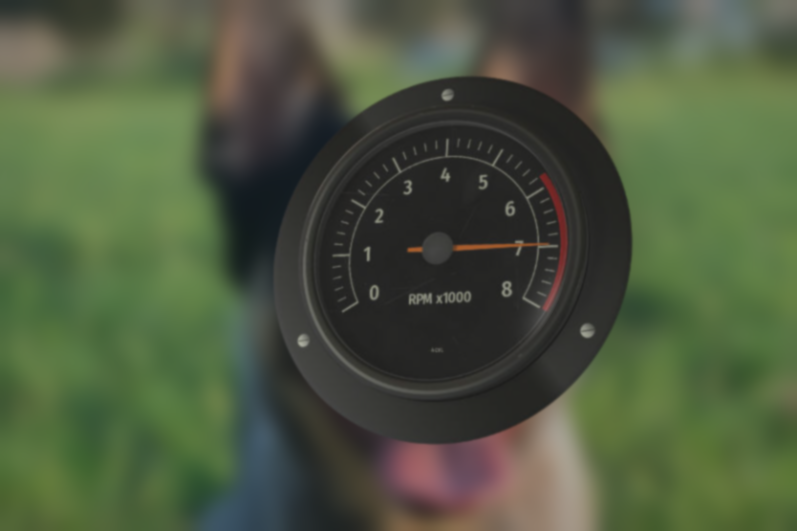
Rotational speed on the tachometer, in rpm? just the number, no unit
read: 7000
